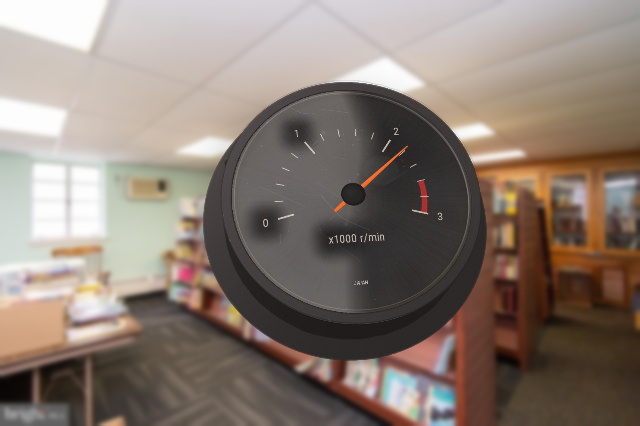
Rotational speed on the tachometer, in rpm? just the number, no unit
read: 2200
